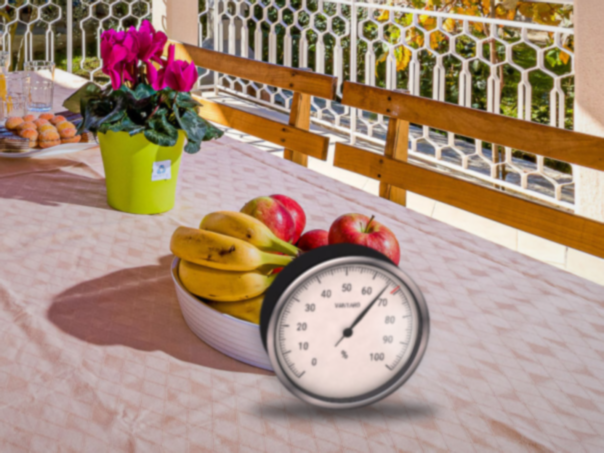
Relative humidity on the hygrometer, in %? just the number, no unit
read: 65
